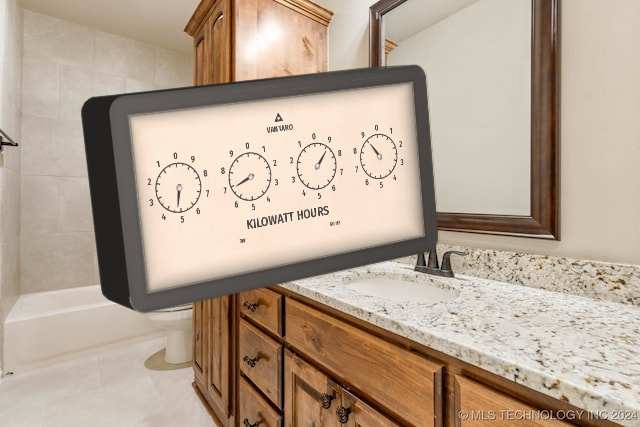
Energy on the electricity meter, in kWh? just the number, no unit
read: 4689
